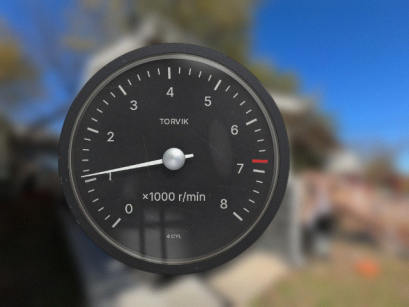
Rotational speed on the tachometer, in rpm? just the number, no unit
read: 1100
